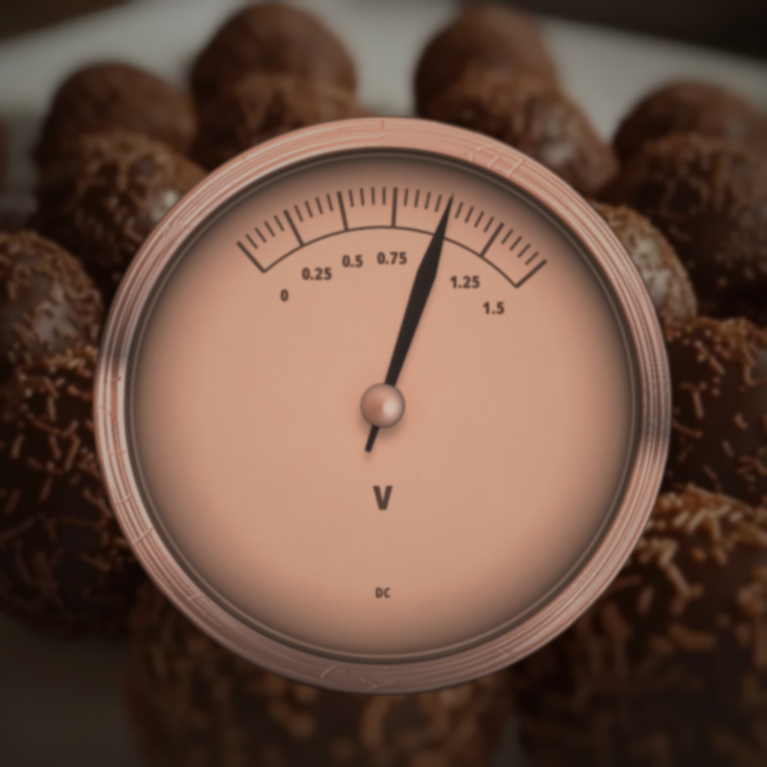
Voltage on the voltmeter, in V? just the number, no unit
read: 1
